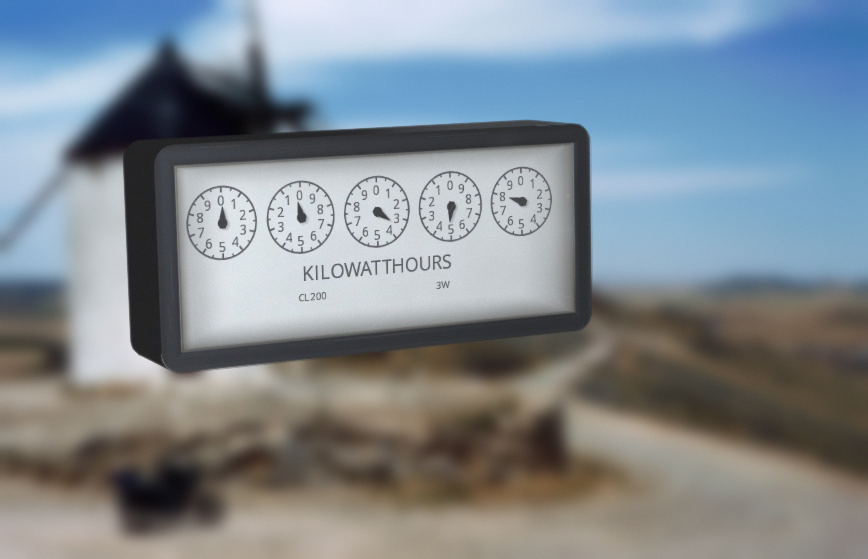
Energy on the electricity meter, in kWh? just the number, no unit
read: 348
